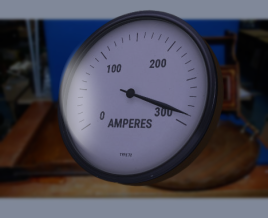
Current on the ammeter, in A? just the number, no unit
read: 290
